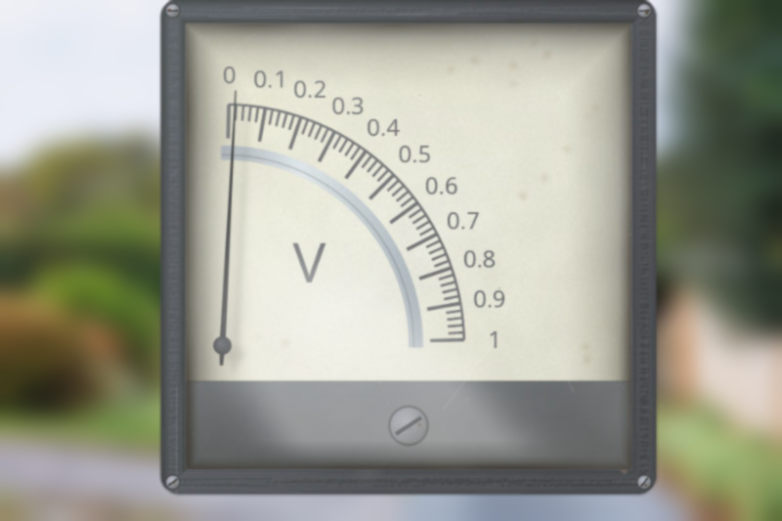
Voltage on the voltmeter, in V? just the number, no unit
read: 0.02
